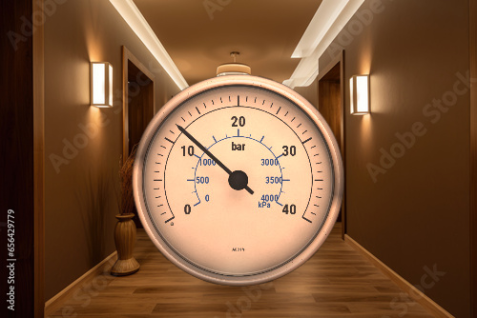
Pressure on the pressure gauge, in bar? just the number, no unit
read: 12
